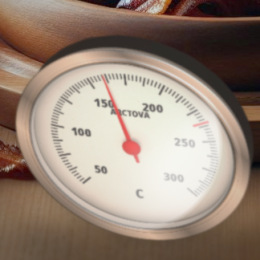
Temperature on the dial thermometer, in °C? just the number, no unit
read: 162.5
